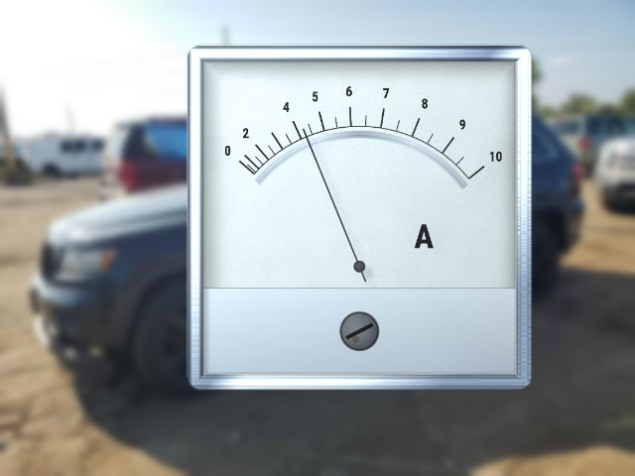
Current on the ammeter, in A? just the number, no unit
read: 4.25
